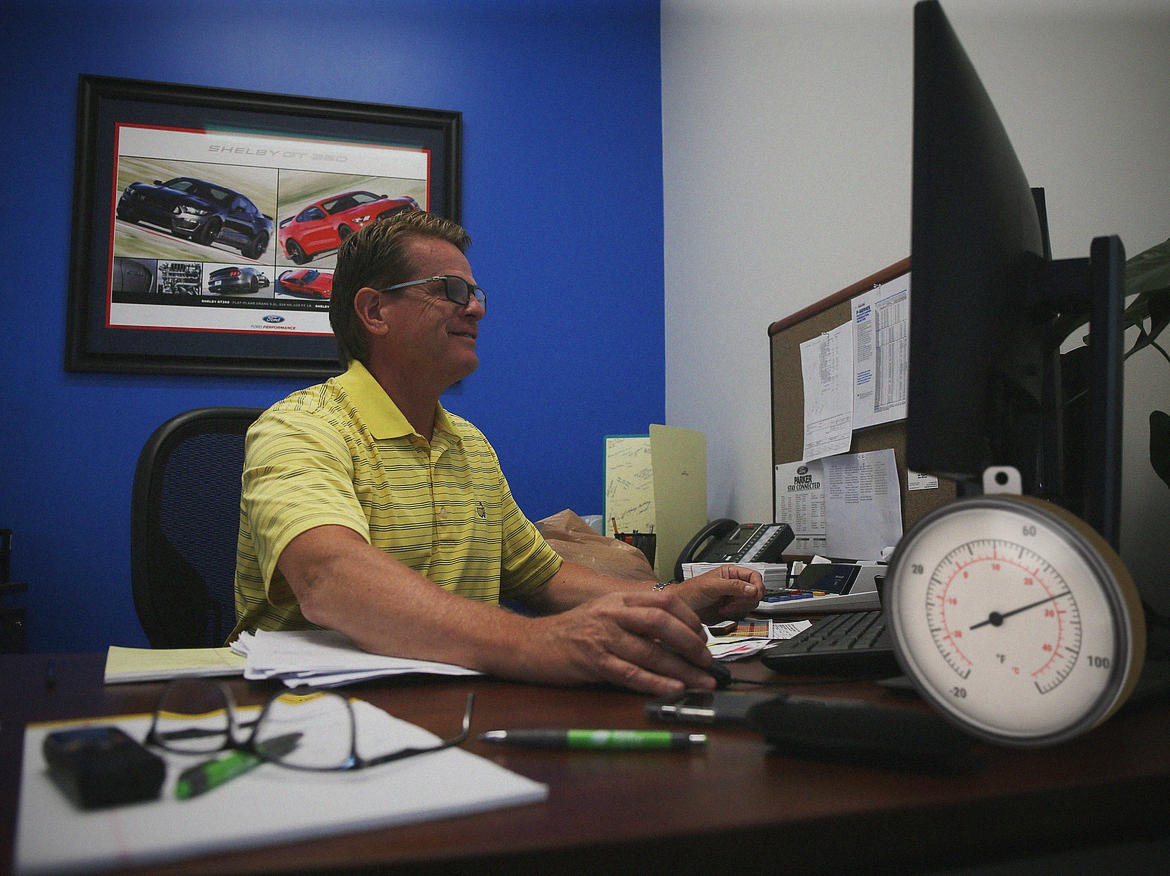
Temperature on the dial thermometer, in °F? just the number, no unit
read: 80
